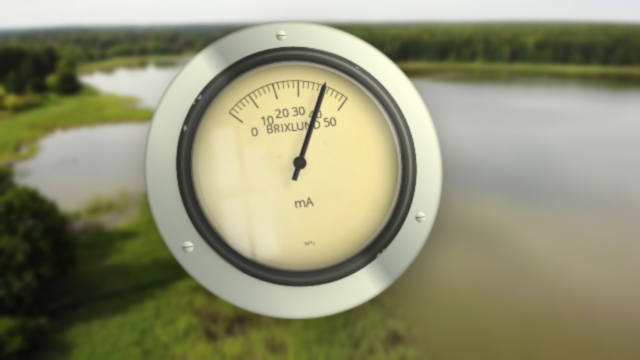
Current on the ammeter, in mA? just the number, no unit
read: 40
